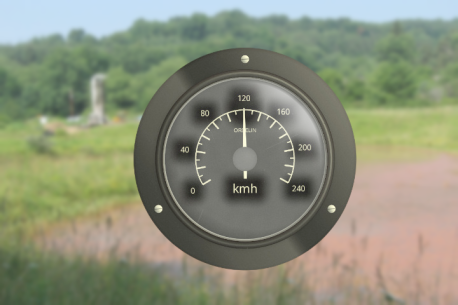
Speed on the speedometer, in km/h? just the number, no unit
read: 120
